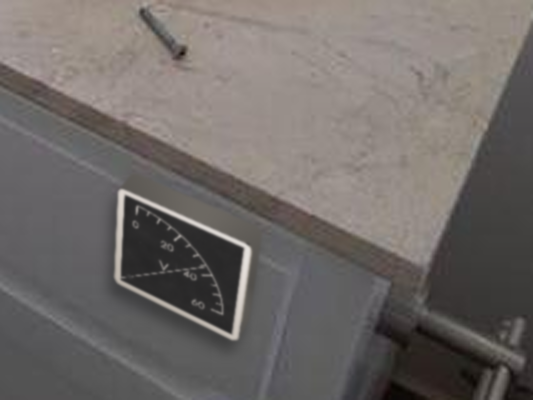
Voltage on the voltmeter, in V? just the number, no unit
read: 35
